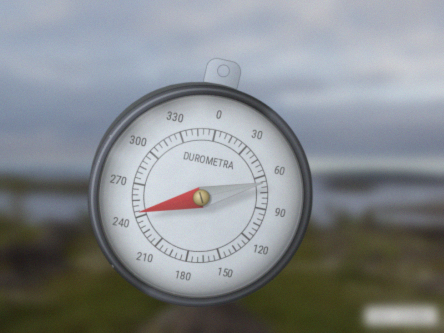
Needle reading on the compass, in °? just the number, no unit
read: 245
